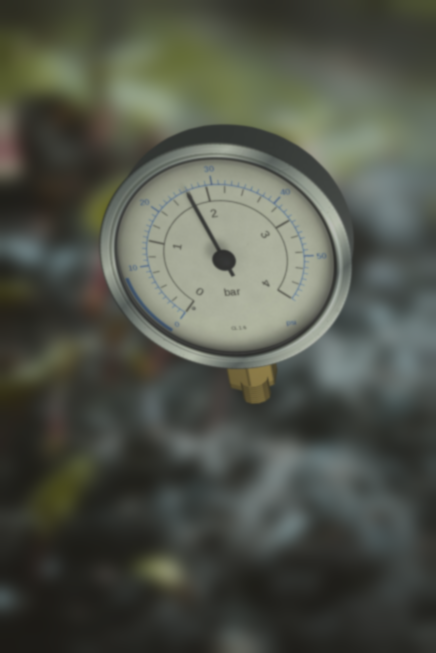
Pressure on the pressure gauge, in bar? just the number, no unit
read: 1.8
